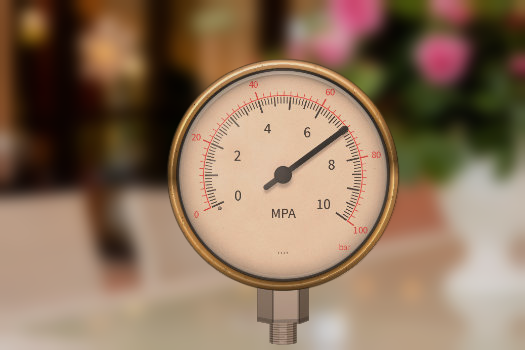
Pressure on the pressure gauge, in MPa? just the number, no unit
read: 7
